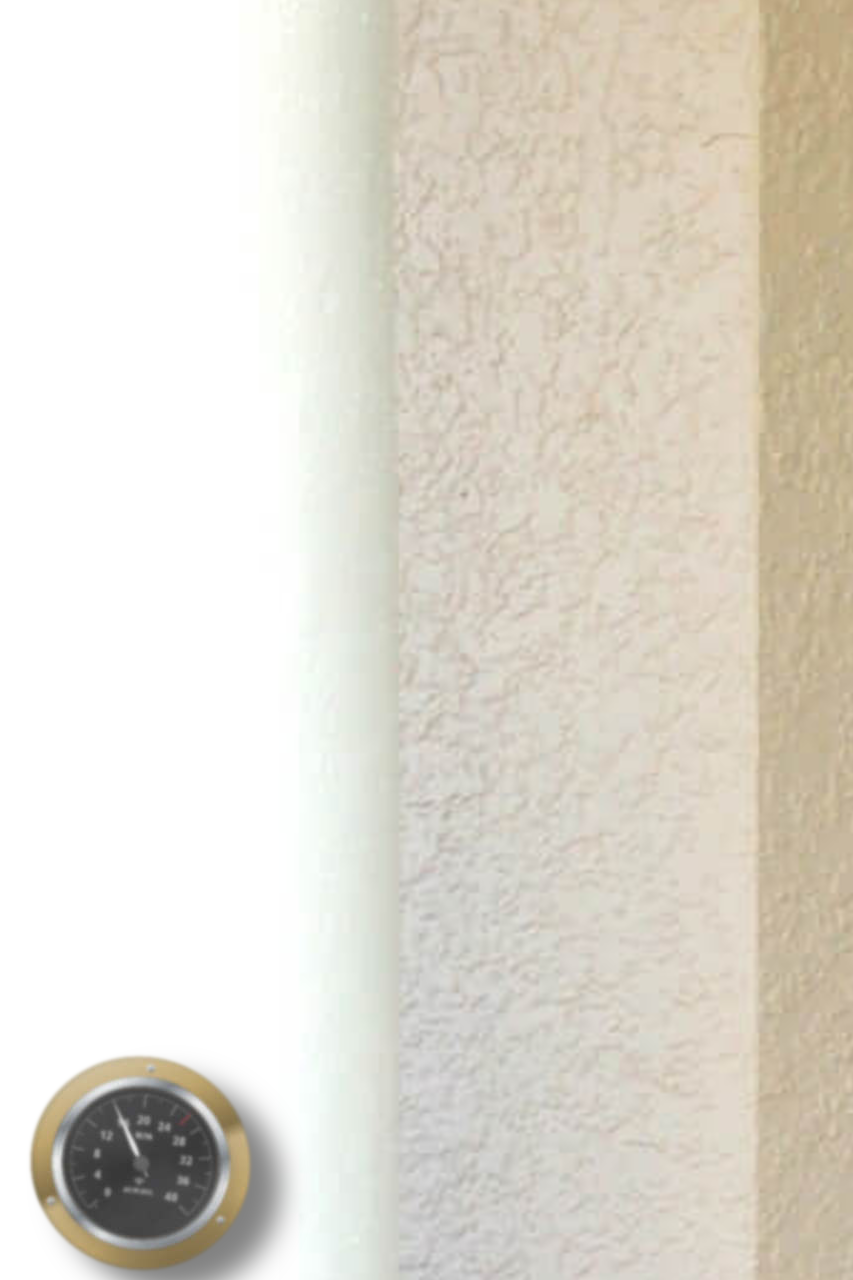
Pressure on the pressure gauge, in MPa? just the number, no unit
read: 16
